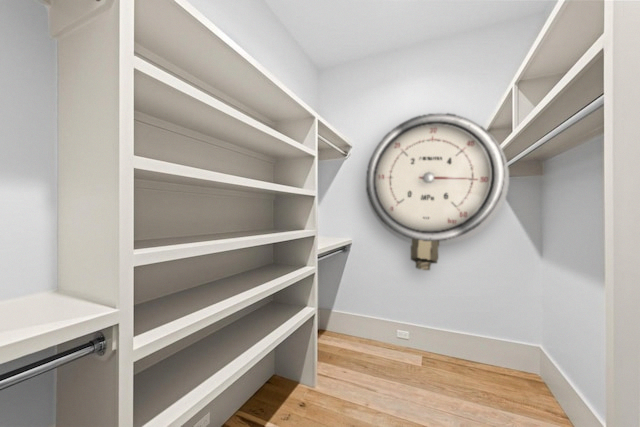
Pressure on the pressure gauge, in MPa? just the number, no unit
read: 5
